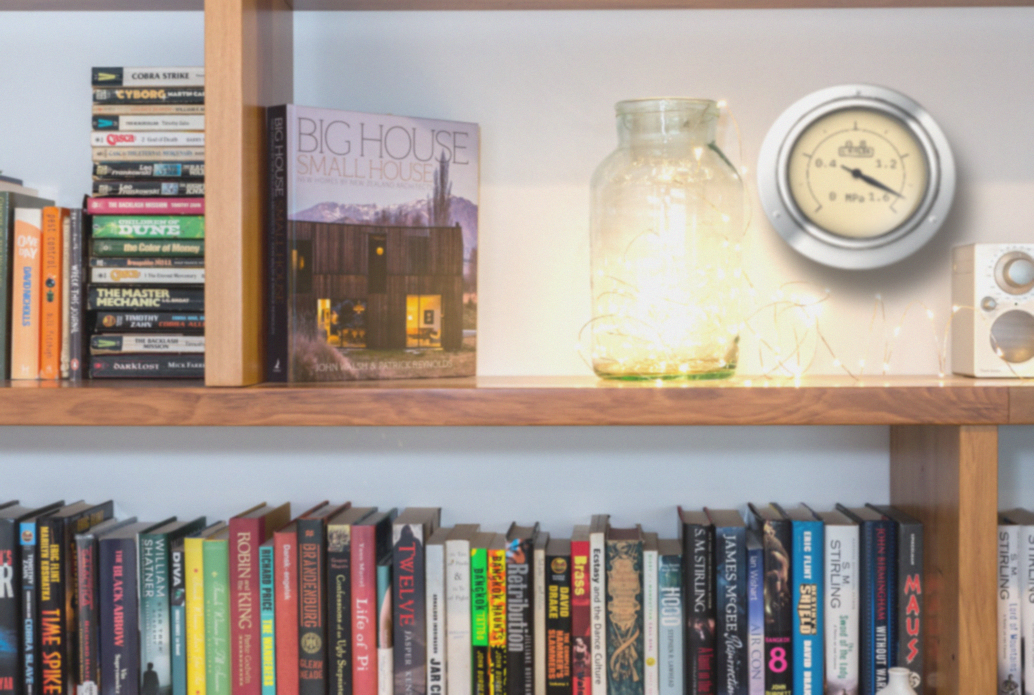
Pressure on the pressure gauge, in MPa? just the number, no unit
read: 1.5
